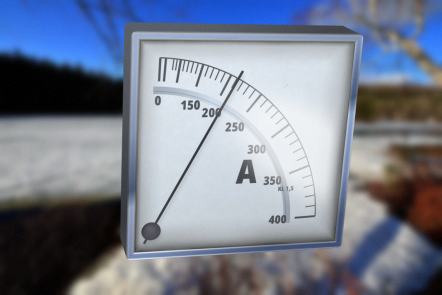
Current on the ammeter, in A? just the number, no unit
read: 210
